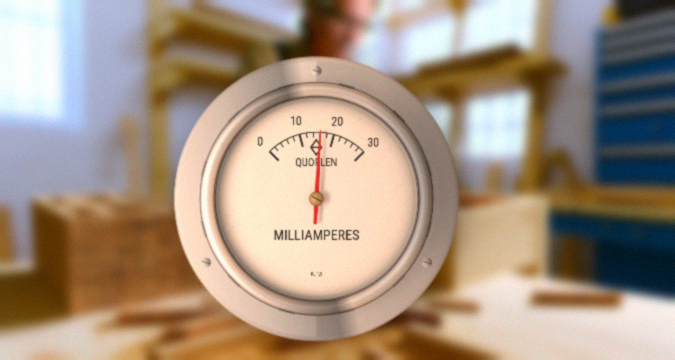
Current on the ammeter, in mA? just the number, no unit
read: 16
